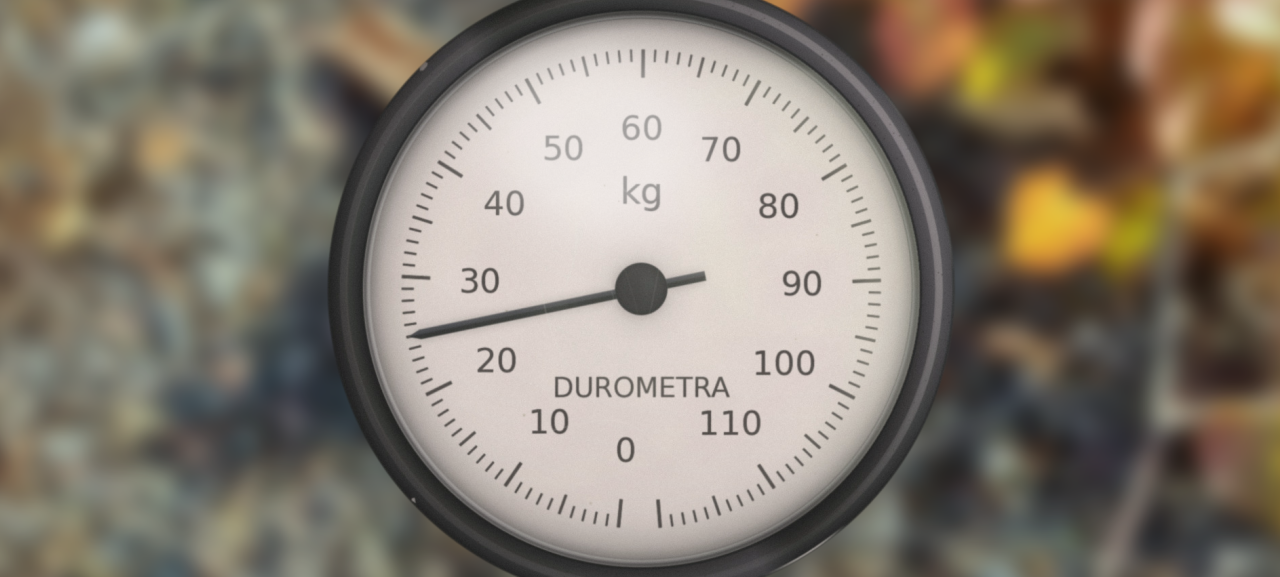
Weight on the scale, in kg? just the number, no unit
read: 25
